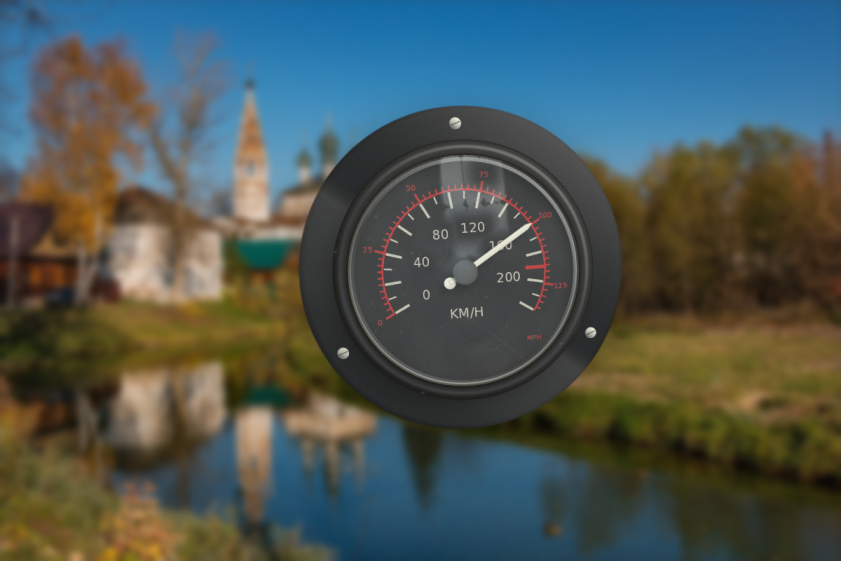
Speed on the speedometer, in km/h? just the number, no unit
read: 160
